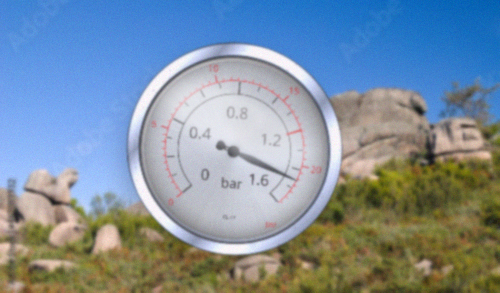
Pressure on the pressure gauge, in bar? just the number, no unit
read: 1.45
